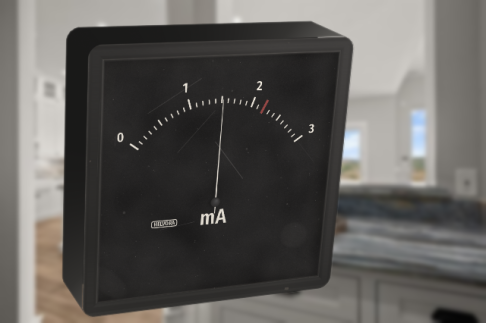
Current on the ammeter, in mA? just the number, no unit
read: 1.5
